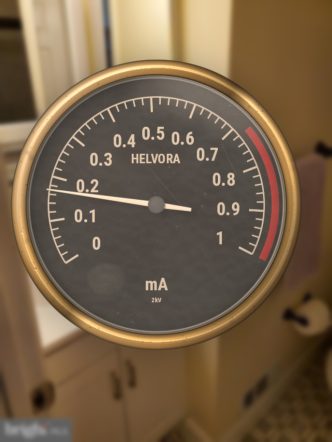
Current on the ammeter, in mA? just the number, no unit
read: 0.17
